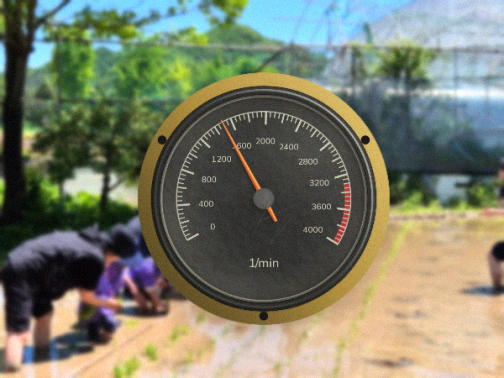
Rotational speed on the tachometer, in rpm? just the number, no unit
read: 1500
